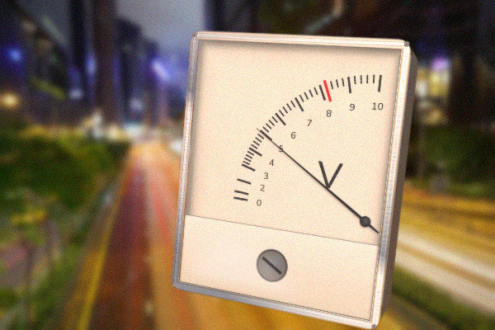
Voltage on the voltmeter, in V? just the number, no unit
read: 5
